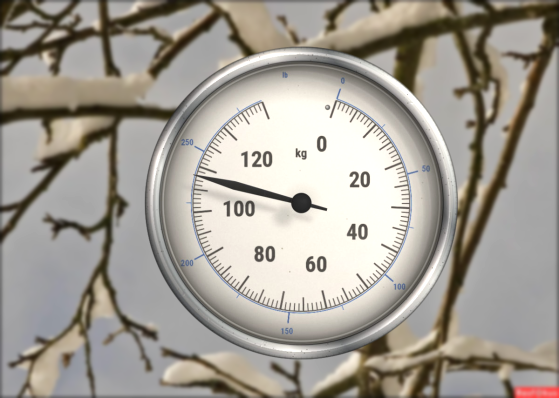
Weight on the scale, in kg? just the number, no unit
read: 108
